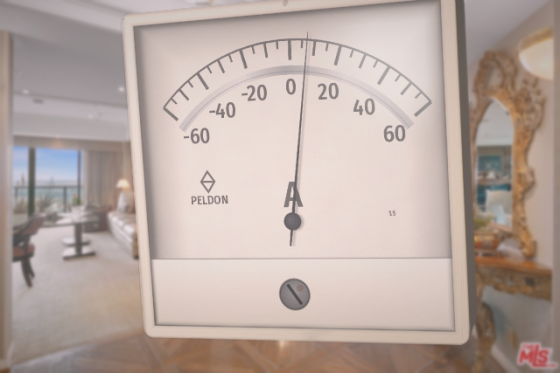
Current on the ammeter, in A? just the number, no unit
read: 7.5
